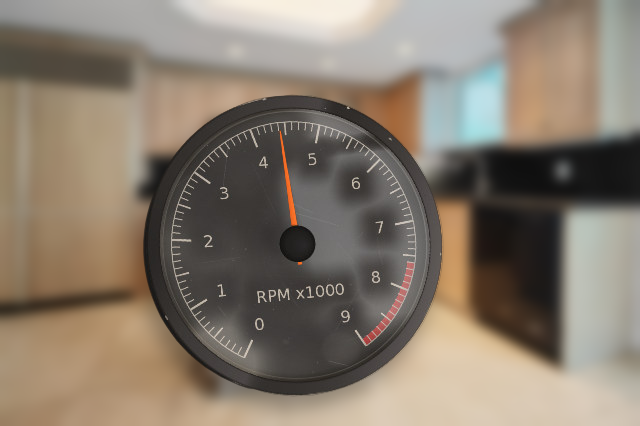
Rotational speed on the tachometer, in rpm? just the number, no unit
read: 4400
